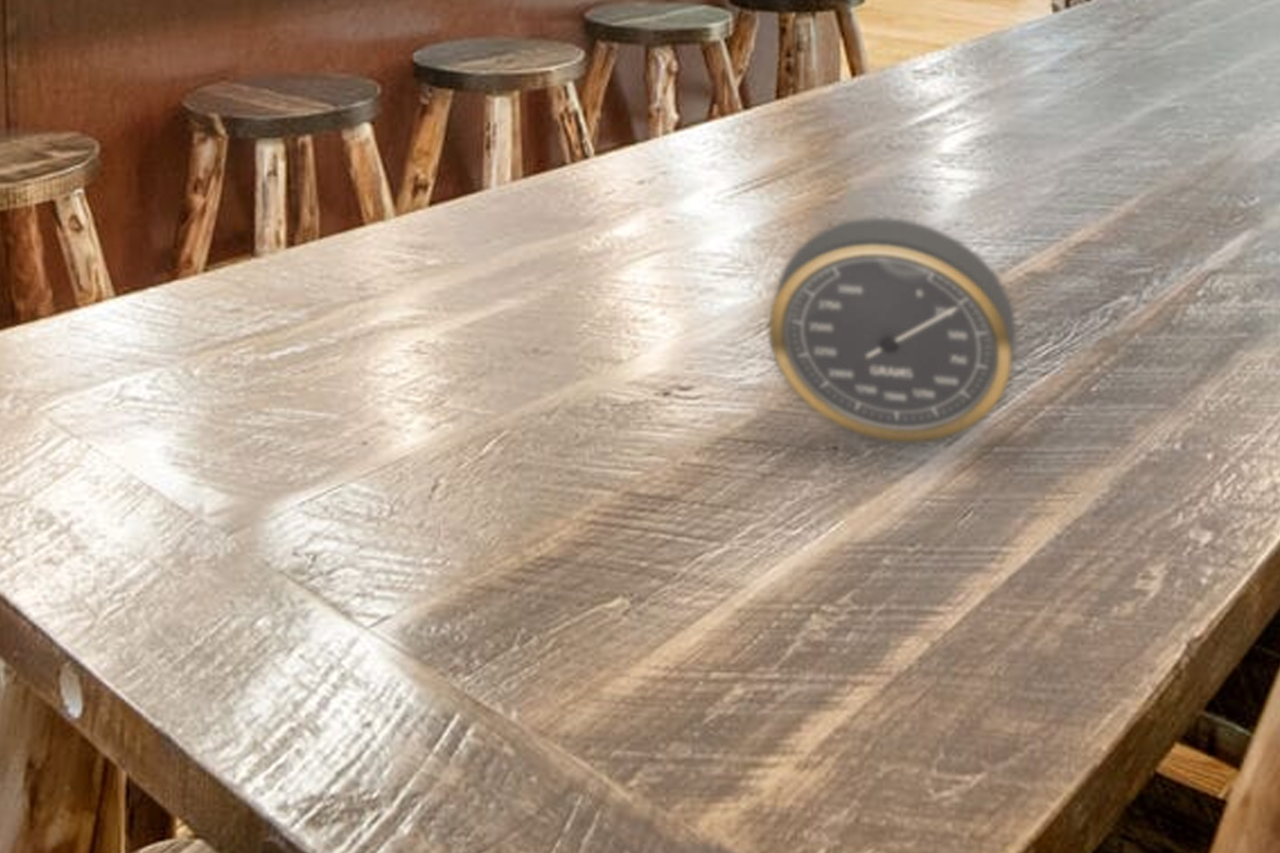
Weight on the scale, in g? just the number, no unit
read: 250
